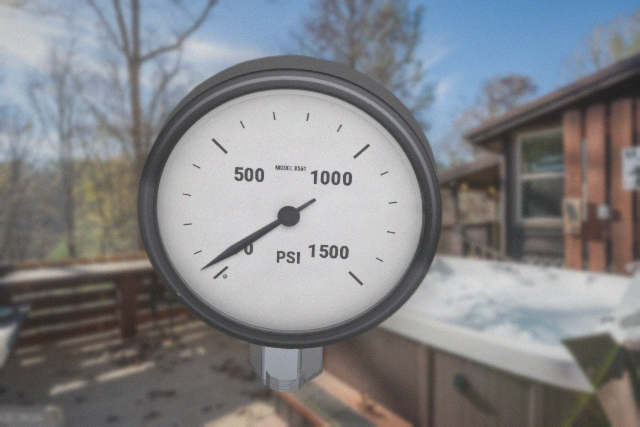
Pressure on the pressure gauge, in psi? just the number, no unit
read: 50
